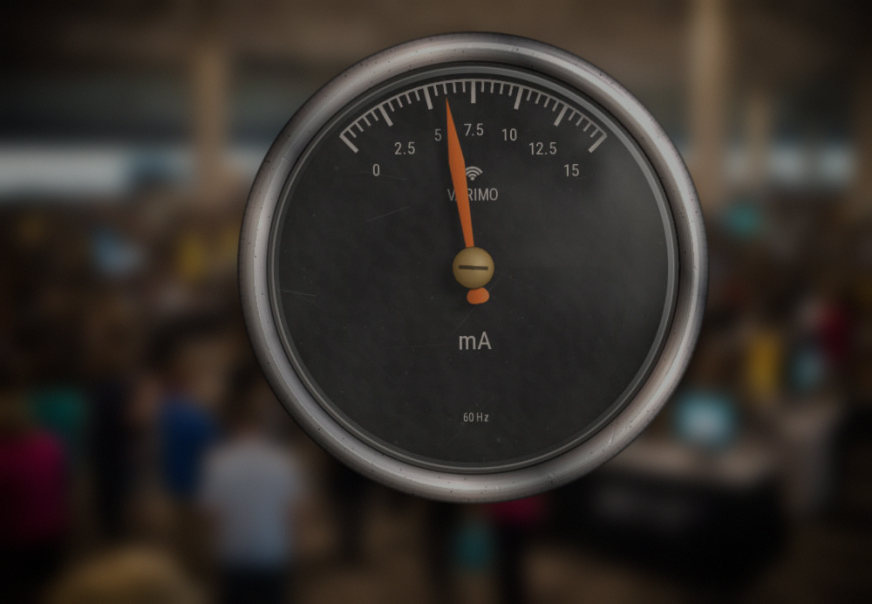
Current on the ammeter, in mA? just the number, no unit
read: 6
